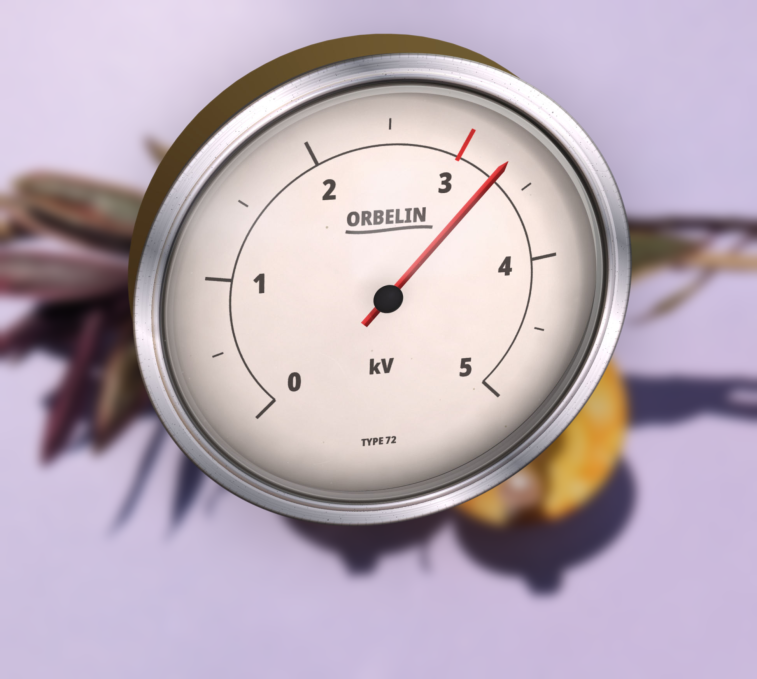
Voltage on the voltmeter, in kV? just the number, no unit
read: 3.25
